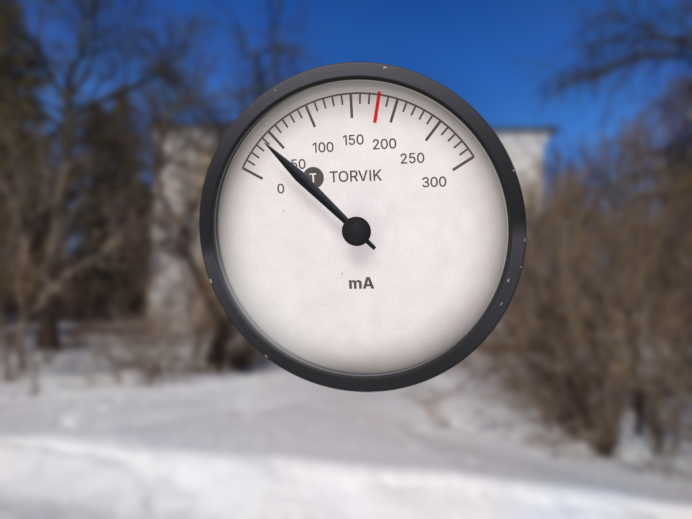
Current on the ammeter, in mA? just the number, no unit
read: 40
